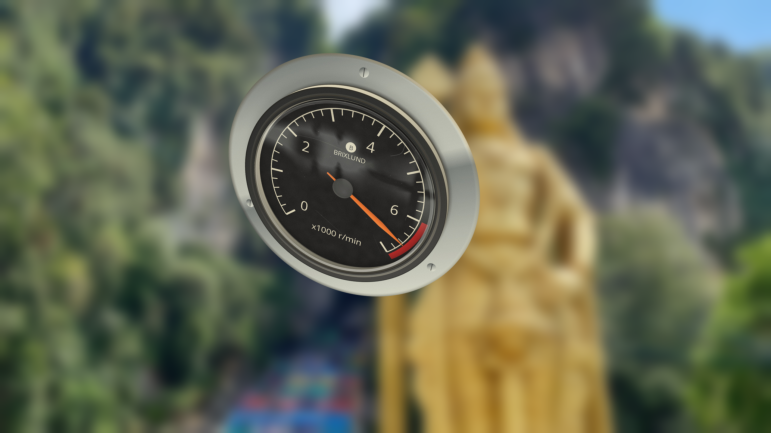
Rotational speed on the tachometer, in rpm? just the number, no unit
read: 6600
